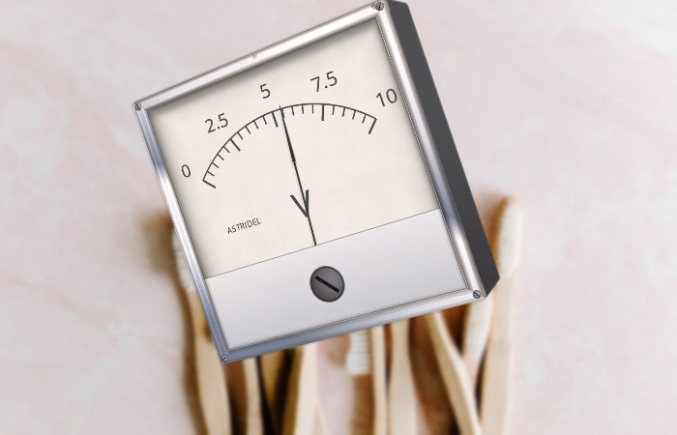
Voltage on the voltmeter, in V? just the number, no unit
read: 5.5
